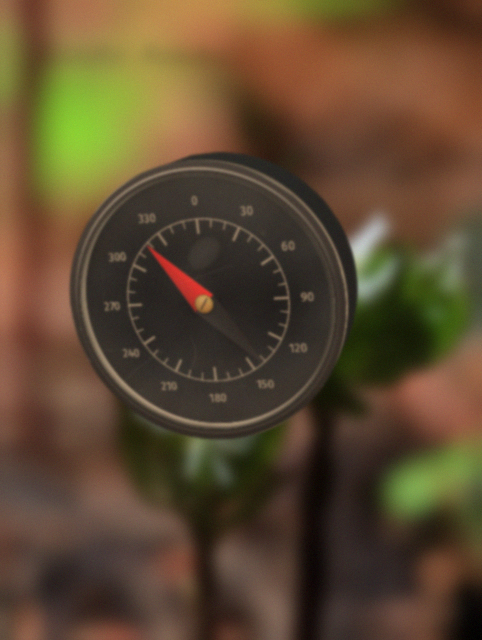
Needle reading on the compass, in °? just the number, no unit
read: 320
